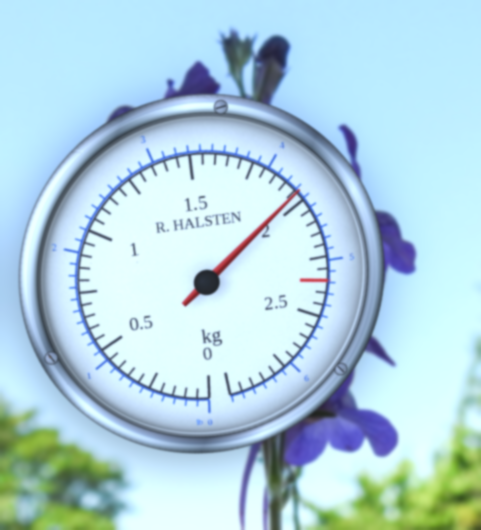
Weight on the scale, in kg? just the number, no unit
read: 1.95
